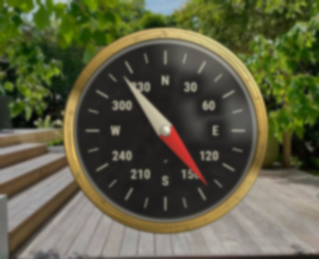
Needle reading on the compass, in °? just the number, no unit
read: 142.5
